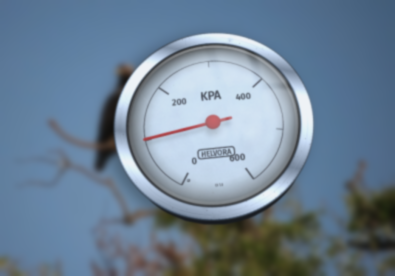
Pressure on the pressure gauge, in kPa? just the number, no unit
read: 100
